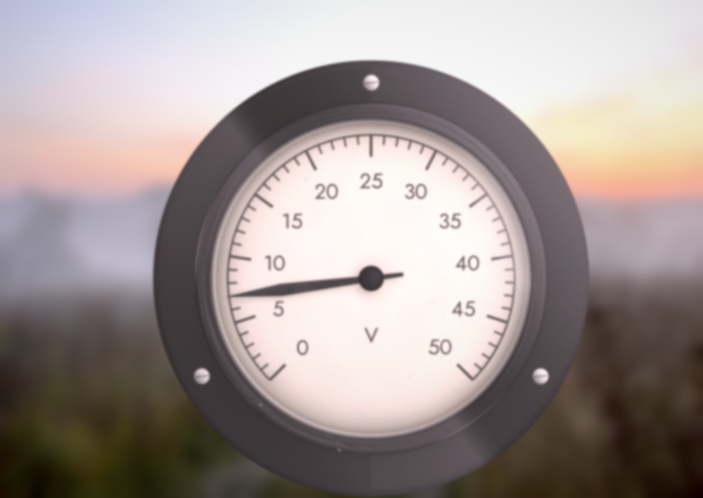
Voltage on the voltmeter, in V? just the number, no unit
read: 7
